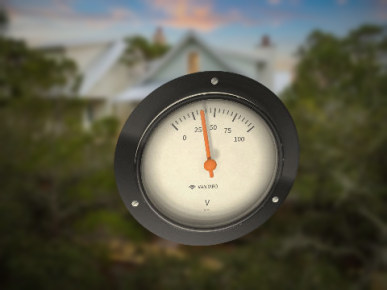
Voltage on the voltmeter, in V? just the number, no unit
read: 35
